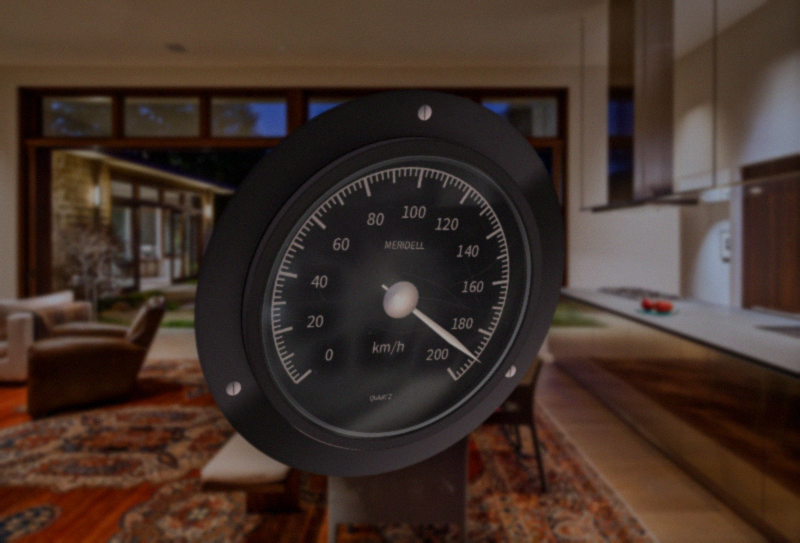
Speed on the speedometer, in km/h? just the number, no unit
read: 190
